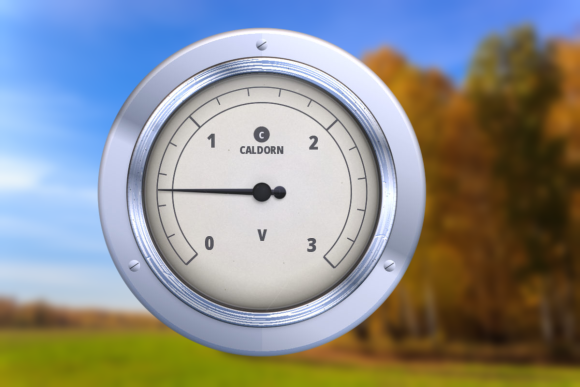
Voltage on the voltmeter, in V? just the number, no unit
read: 0.5
